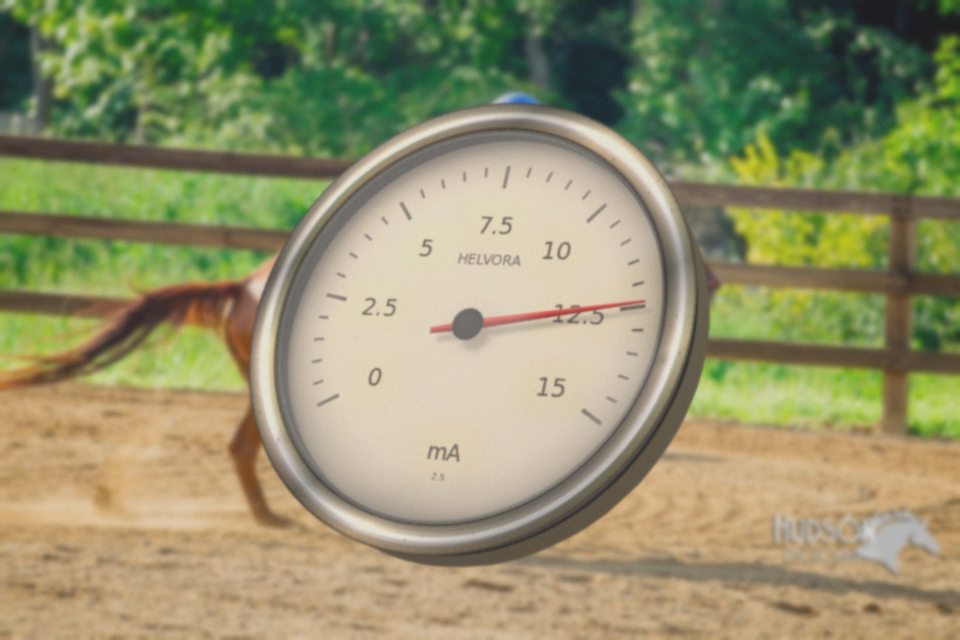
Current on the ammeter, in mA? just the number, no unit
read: 12.5
